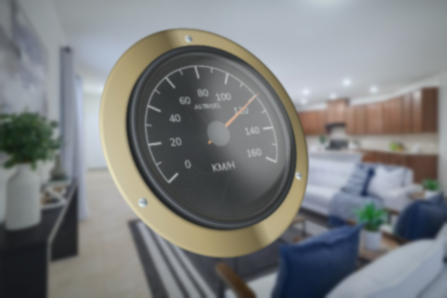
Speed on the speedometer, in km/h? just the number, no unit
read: 120
